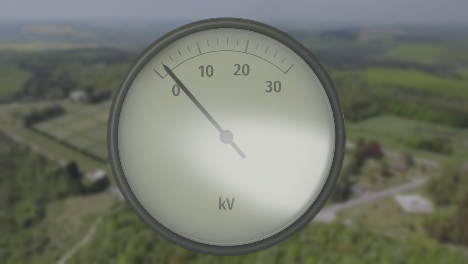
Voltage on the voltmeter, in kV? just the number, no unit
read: 2
